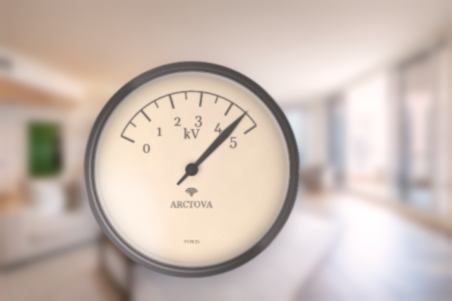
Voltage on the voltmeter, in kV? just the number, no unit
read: 4.5
